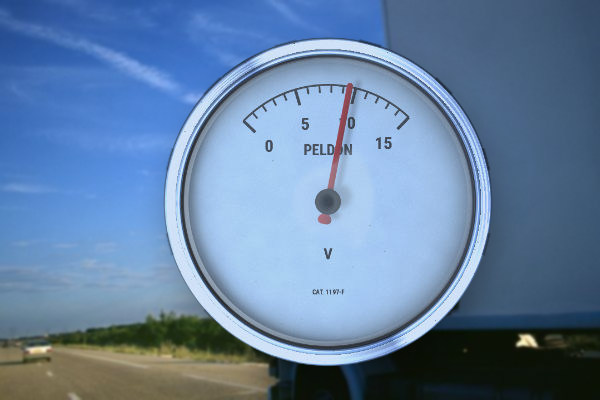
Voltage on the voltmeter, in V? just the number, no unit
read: 9.5
